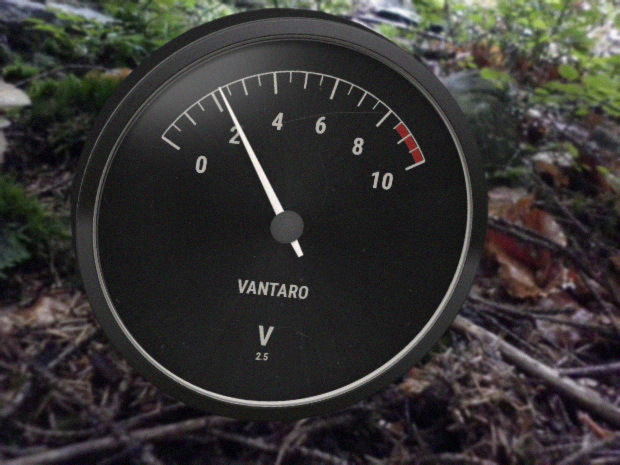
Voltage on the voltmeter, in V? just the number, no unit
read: 2.25
